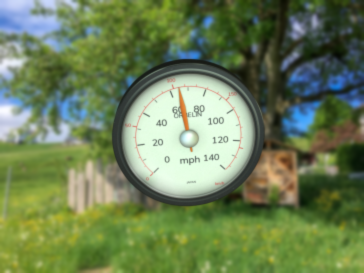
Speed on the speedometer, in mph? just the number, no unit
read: 65
